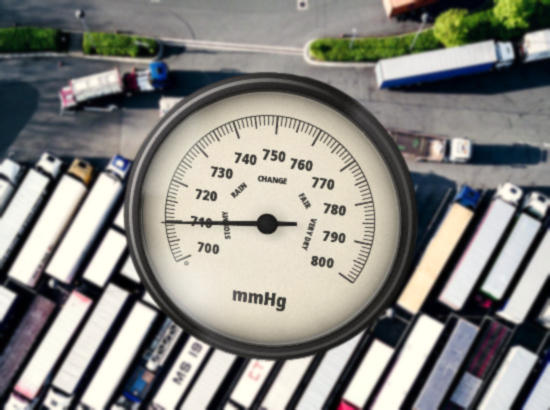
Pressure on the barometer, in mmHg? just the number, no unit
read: 710
